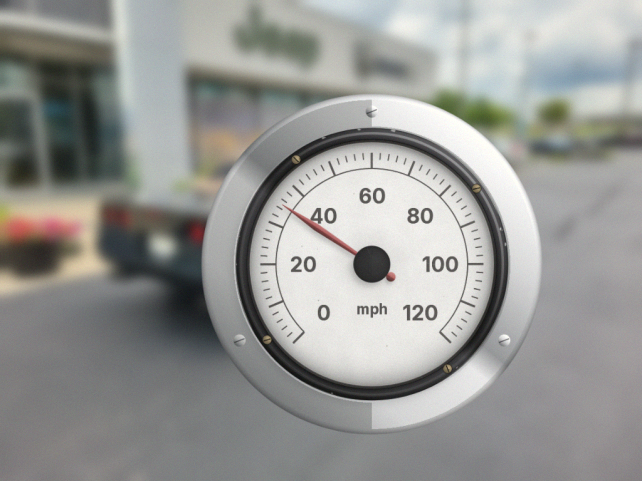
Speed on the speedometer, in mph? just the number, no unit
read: 35
